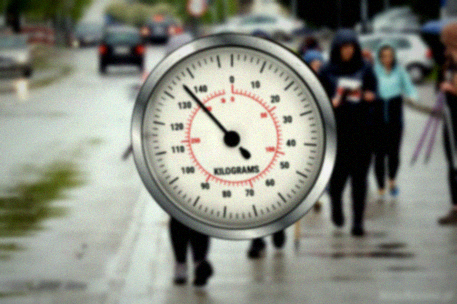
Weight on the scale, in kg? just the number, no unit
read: 136
